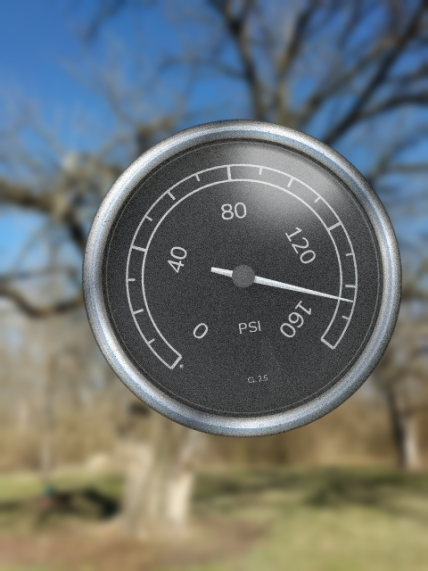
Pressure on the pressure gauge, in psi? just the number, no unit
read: 145
